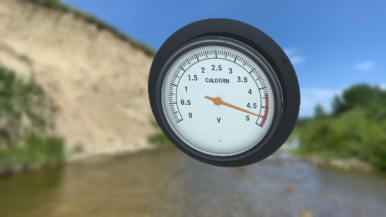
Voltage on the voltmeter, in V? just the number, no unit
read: 4.75
